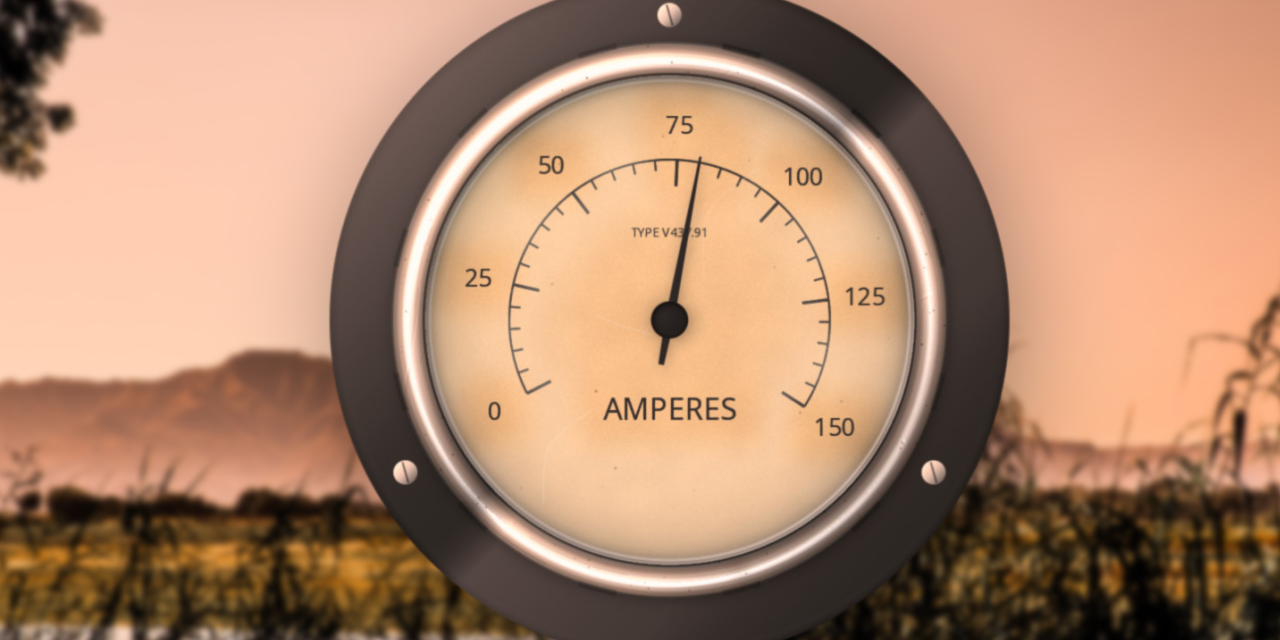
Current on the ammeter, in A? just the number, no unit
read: 80
